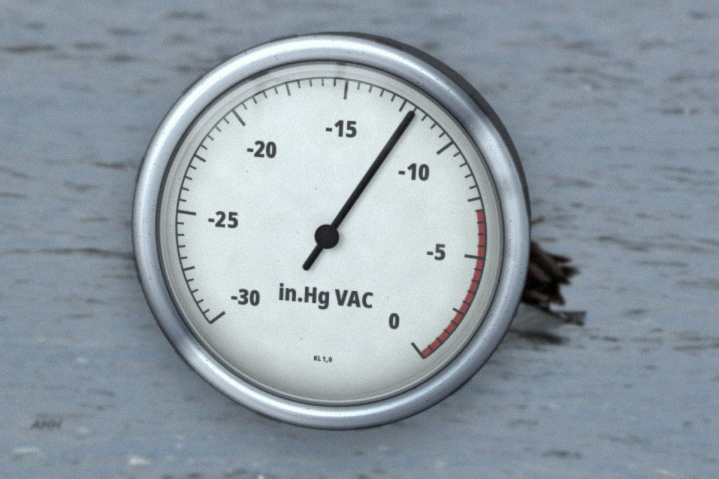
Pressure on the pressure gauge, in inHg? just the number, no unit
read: -12
